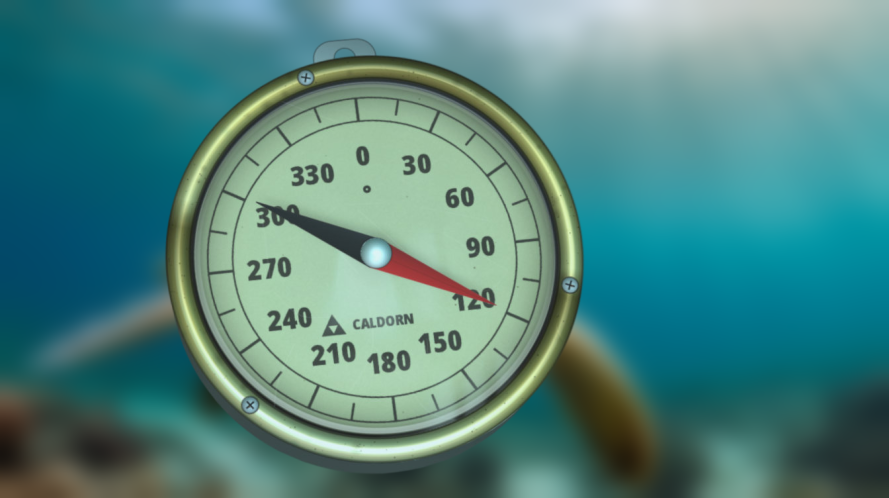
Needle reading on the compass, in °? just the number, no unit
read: 120
